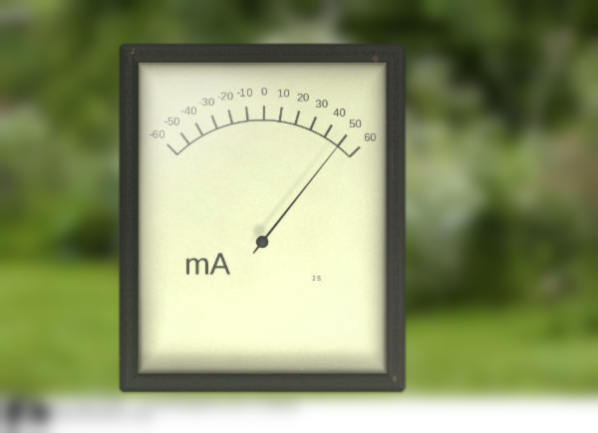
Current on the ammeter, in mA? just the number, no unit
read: 50
